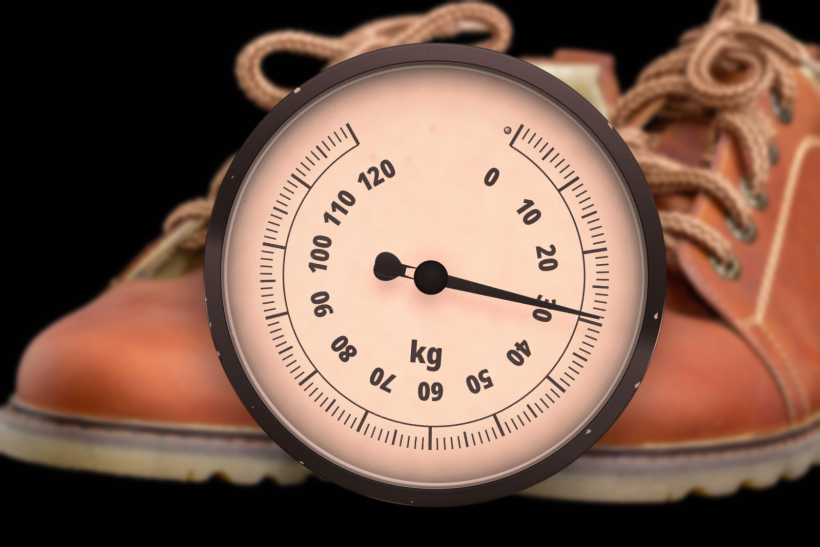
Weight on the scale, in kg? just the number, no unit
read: 29
